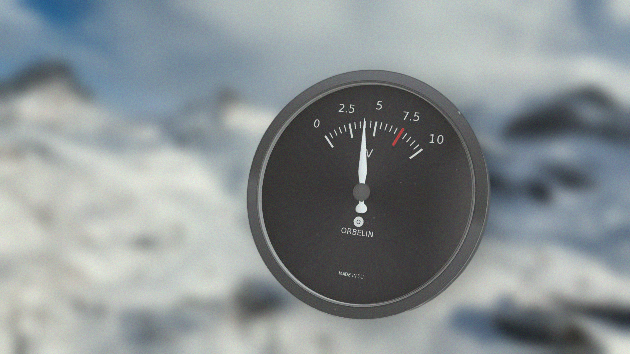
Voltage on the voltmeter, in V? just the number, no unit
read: 4
